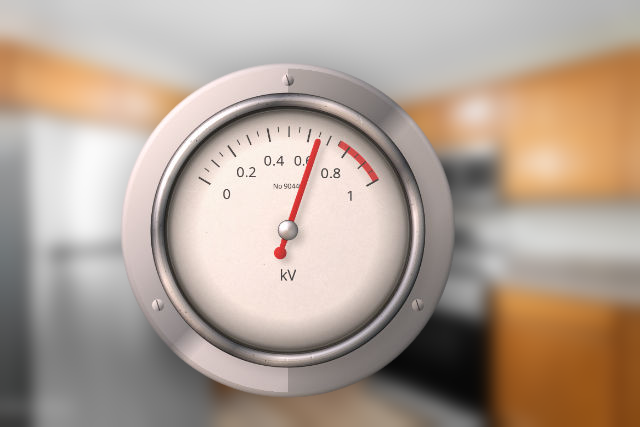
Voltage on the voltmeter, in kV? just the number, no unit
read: 0.65
